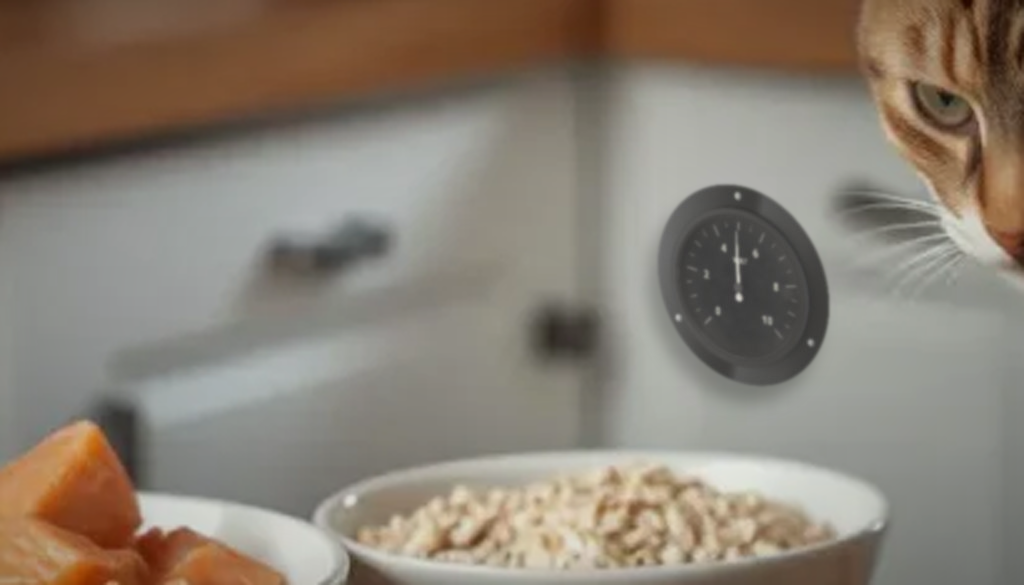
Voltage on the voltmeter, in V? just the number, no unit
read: 5
